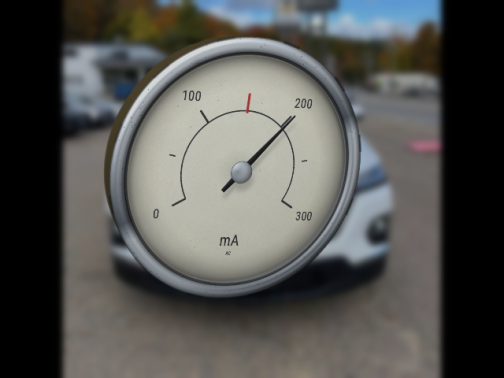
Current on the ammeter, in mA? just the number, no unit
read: 200
